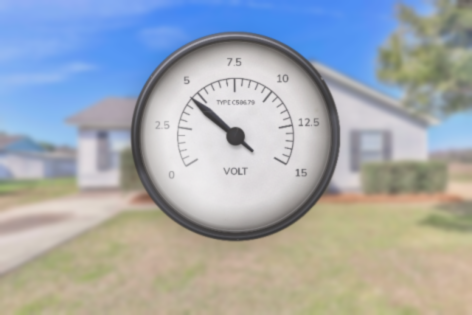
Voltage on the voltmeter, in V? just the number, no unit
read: 4.5
